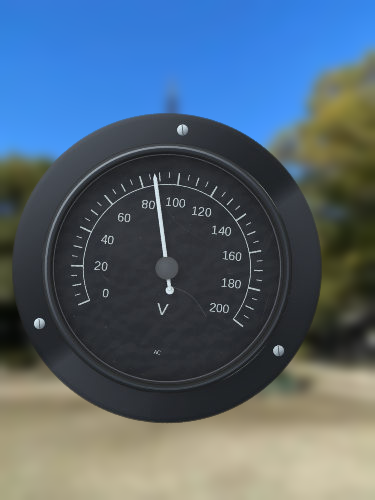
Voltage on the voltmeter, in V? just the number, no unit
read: 87.5
